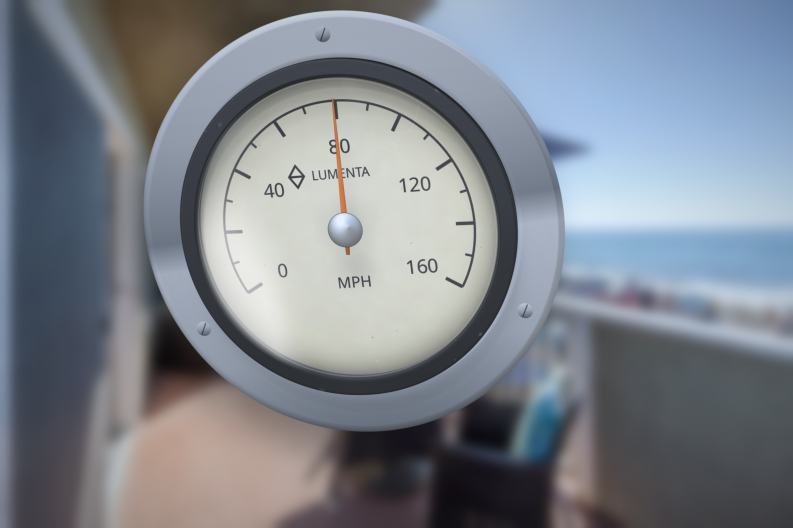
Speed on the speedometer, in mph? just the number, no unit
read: 80
